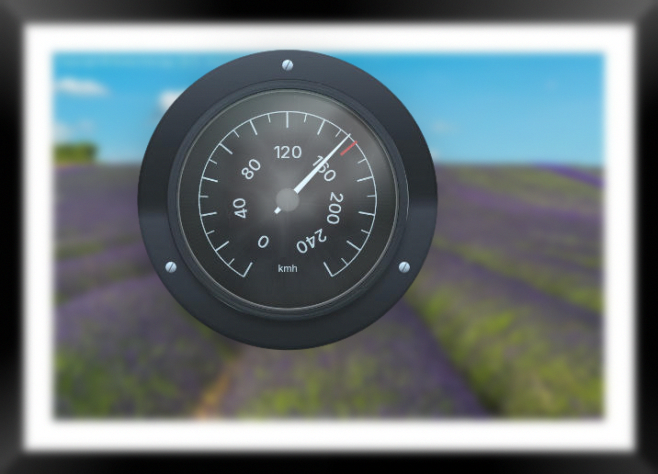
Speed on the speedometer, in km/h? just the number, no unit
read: 155
